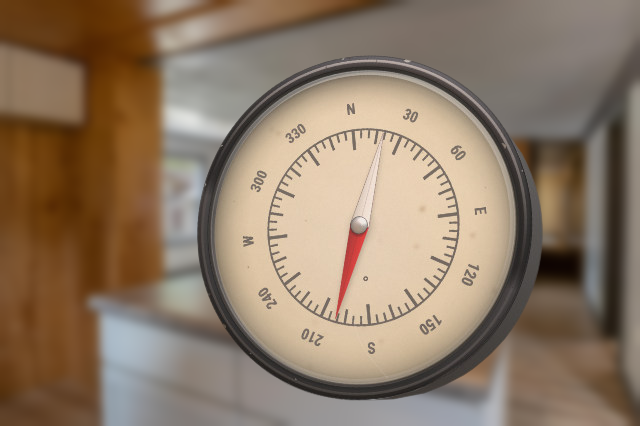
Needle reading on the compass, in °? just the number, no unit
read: 200
